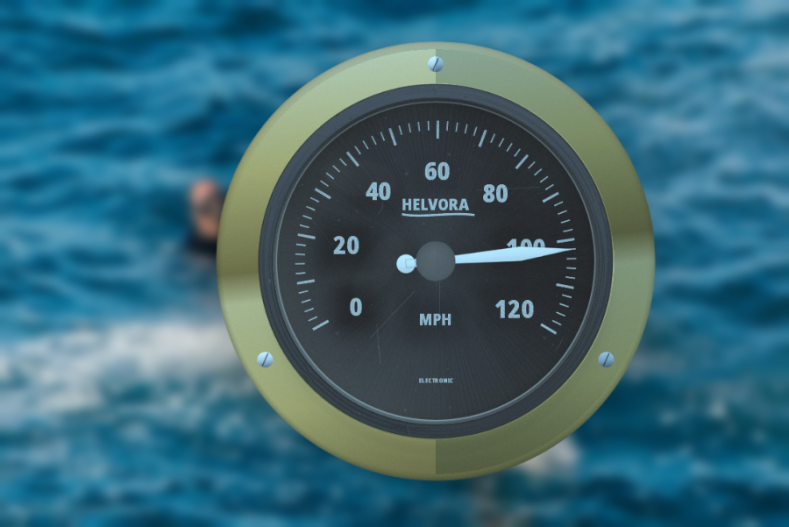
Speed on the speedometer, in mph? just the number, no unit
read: 102
